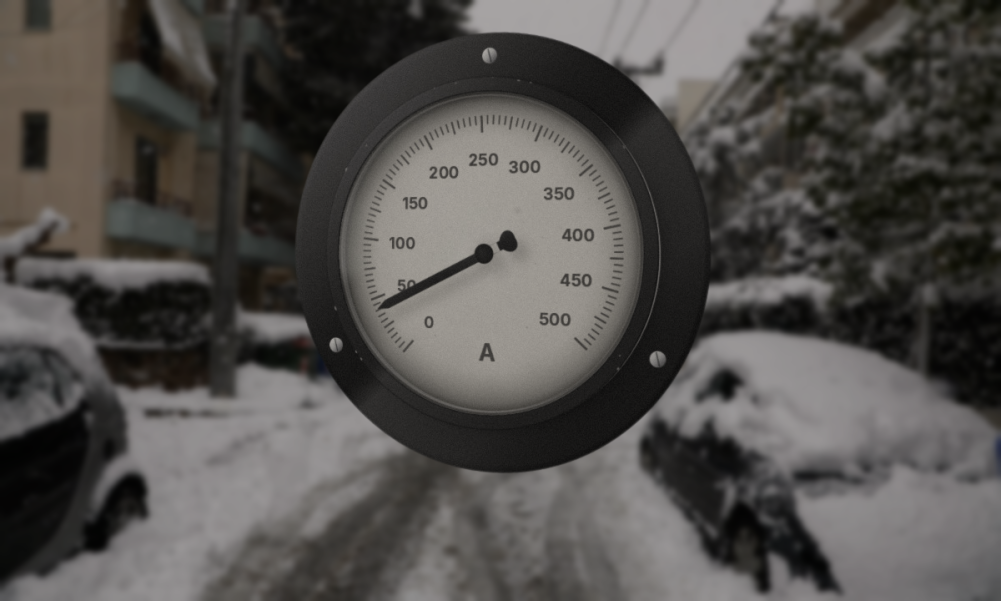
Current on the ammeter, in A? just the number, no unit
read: 40
